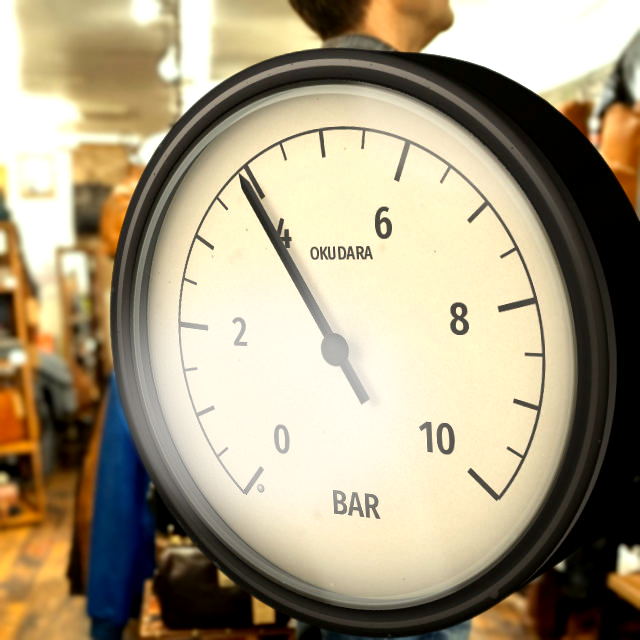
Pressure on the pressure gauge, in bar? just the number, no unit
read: 4
